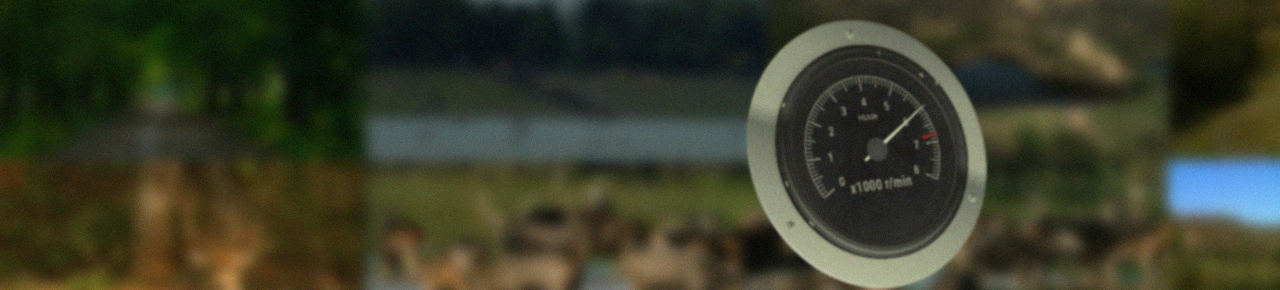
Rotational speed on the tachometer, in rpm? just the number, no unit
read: 6000
